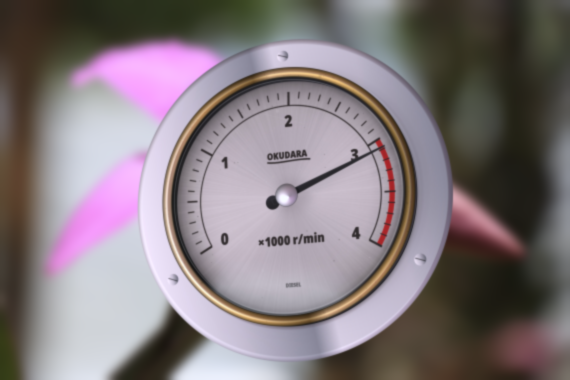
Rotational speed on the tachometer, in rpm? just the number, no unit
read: 3100
